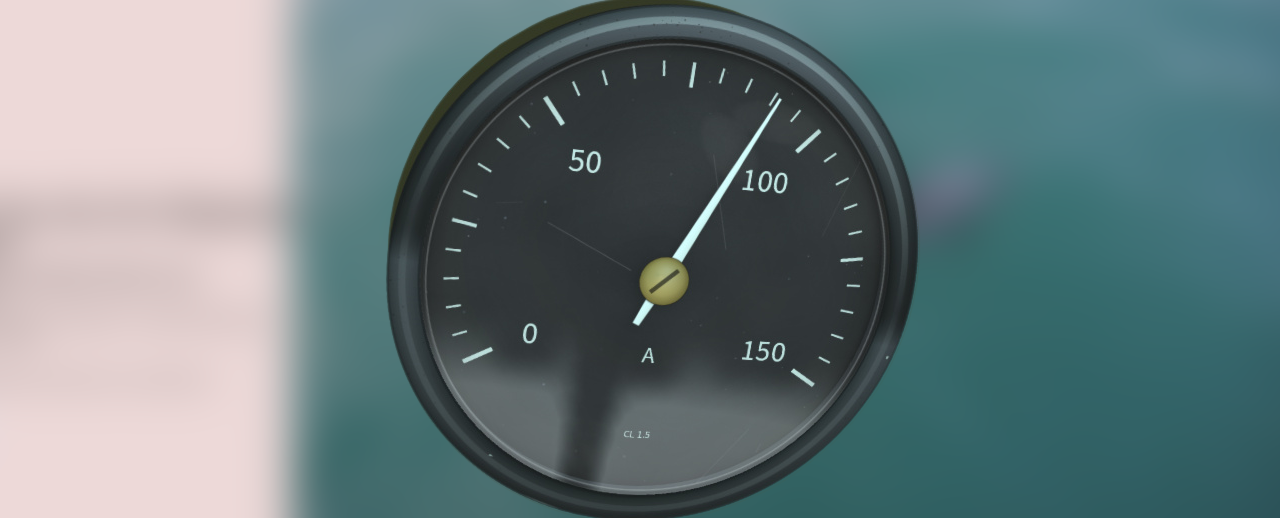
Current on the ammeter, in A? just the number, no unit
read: 90
